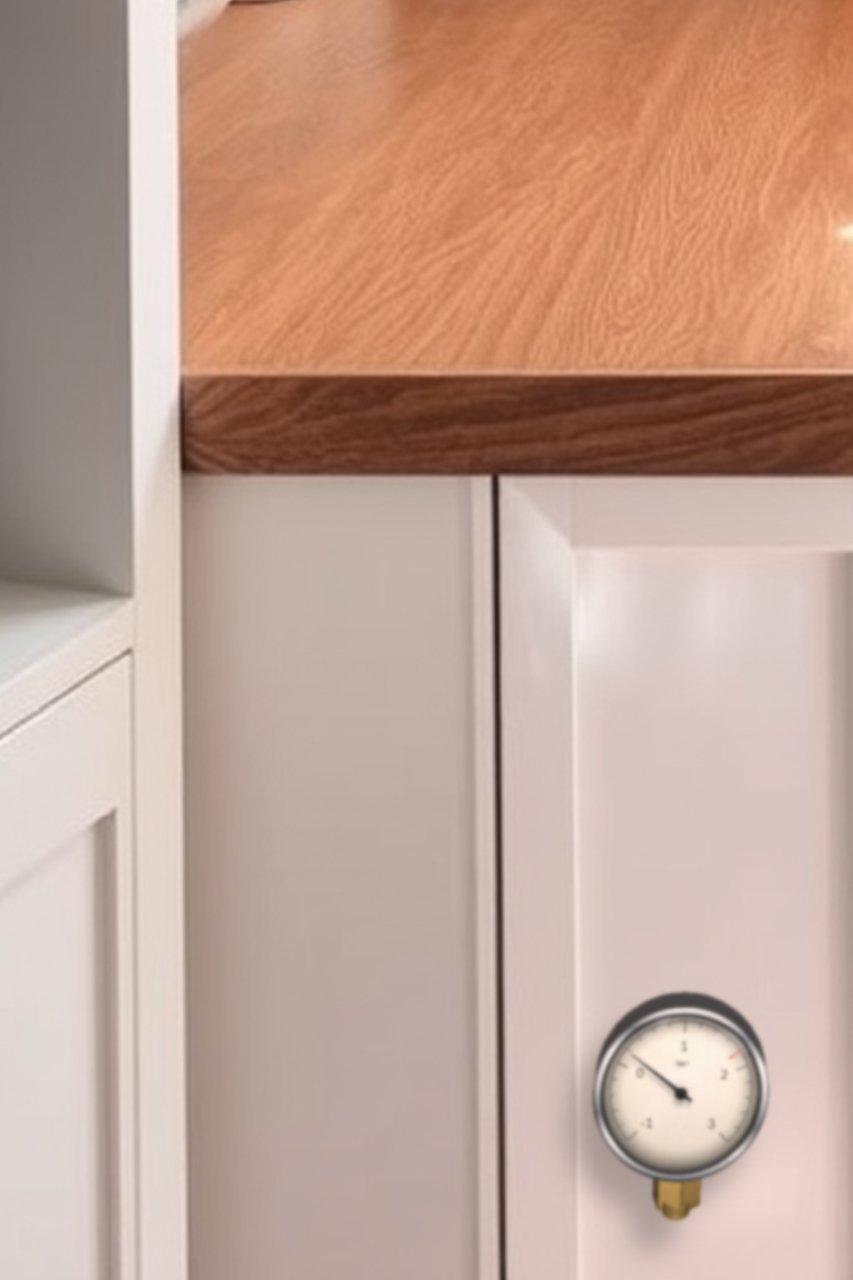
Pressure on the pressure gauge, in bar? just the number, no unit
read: 0.2
